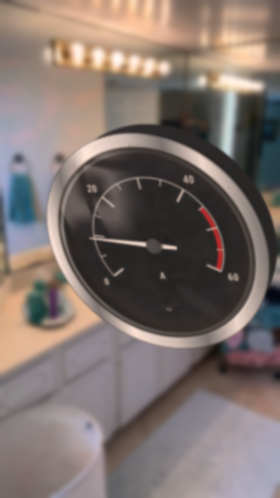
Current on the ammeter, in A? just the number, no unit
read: 10
